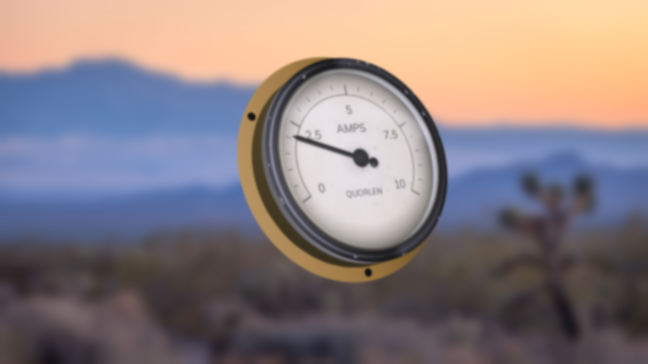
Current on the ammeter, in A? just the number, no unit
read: 2
